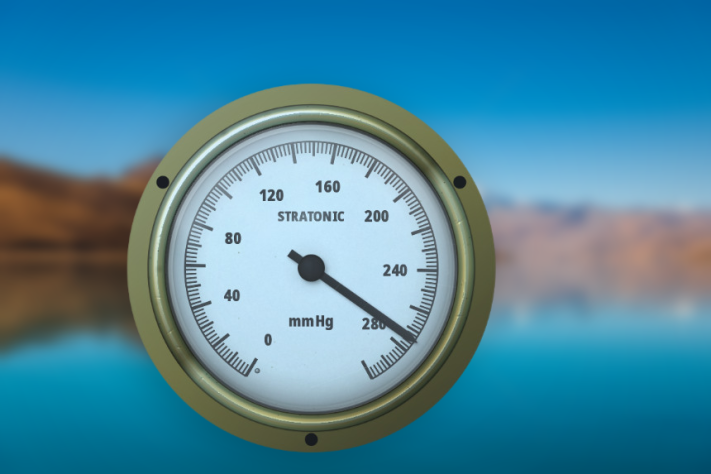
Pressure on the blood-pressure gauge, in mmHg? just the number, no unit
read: 274
